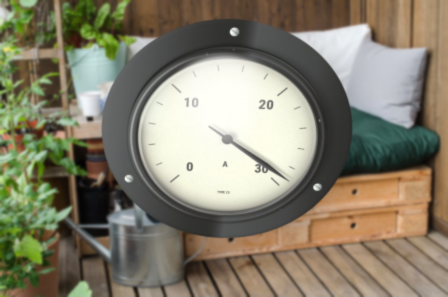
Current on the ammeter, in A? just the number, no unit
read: 29
